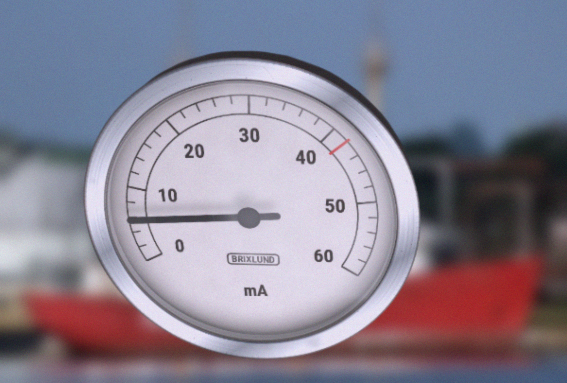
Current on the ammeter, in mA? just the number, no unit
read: 6
